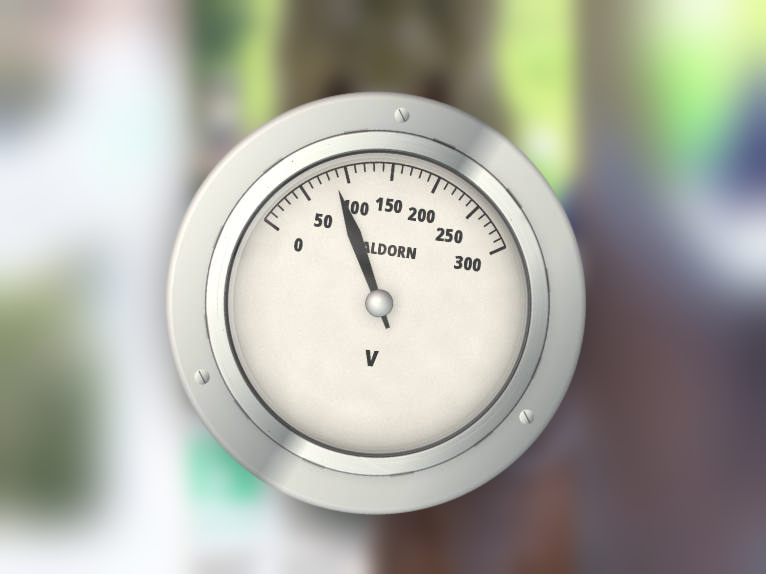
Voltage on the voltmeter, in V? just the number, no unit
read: 85
